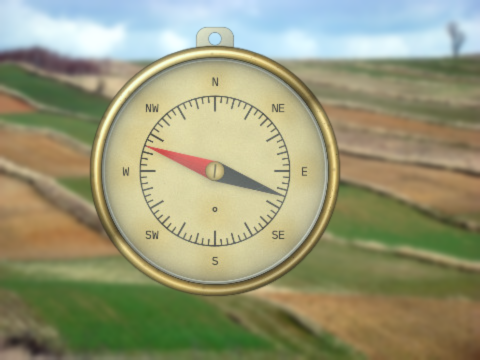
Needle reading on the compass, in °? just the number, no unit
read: 290
